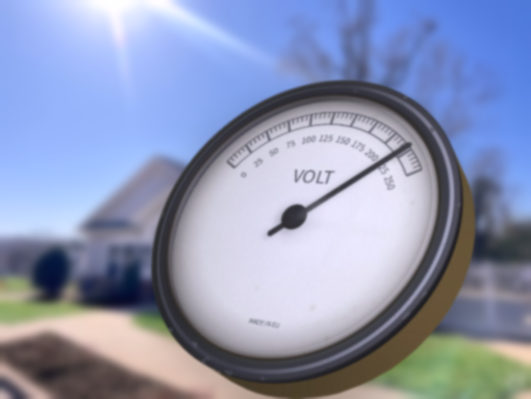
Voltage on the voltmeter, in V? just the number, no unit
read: 225
